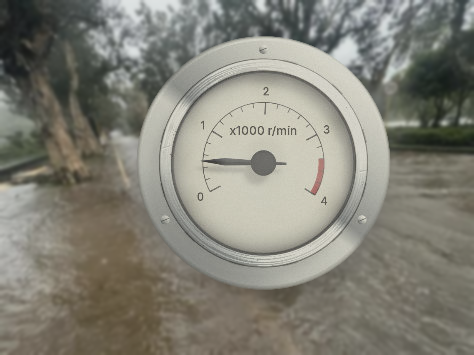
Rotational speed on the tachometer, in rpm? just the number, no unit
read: 500
